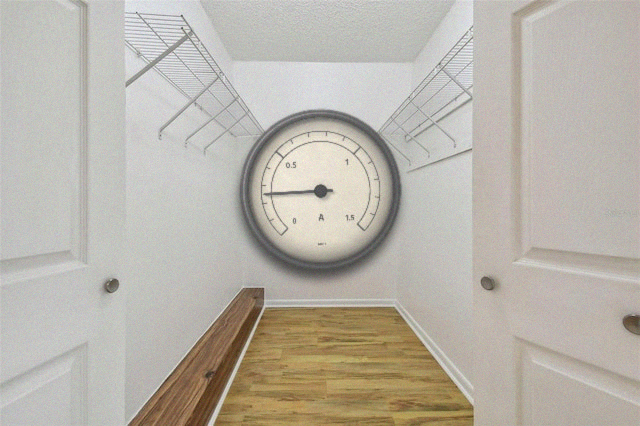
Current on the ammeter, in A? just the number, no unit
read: 0.25
